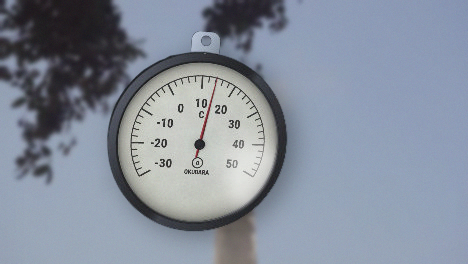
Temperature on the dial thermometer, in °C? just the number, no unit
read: 14
